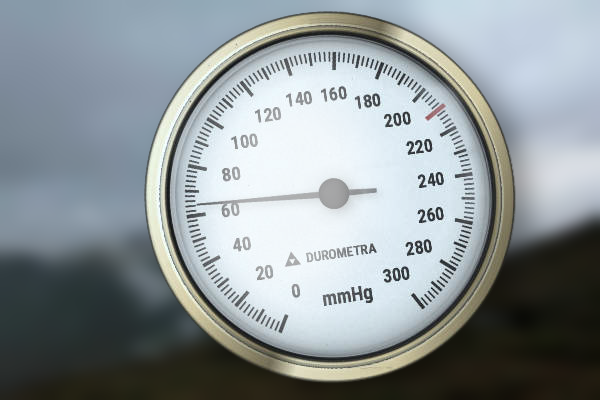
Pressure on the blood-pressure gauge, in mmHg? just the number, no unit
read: 64
